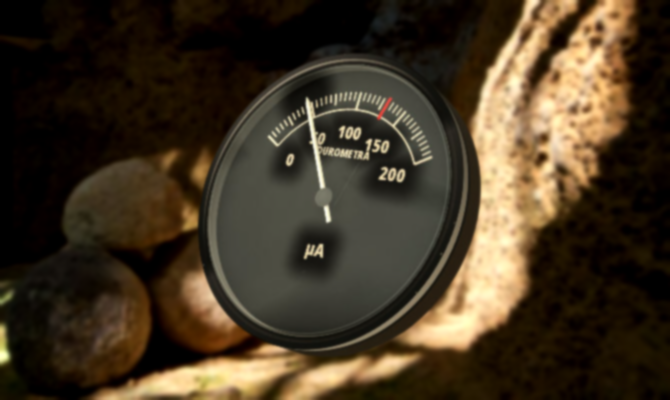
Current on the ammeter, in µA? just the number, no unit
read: 50
